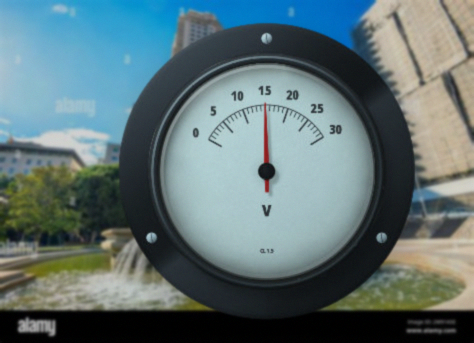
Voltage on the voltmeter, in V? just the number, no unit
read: 15
